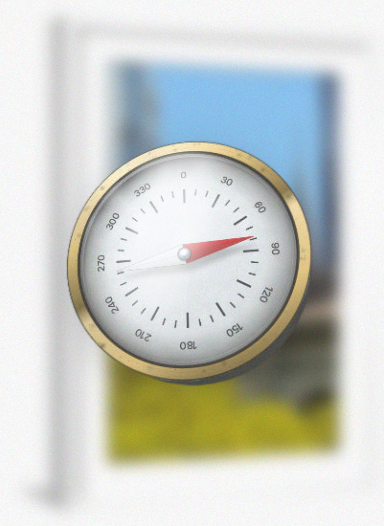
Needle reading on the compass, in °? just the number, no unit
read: 80
